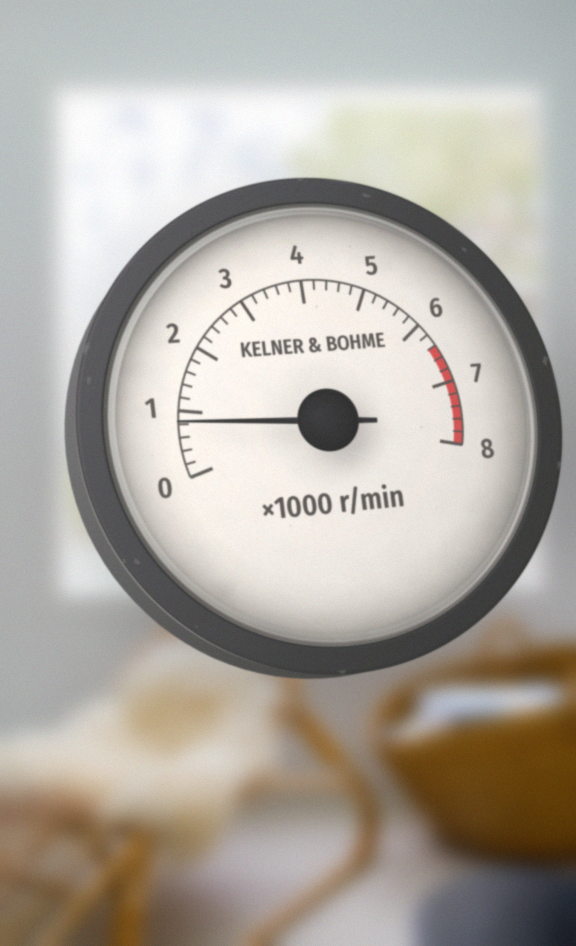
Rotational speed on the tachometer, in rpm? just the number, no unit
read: 800
